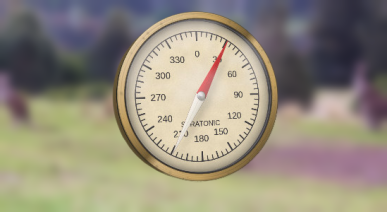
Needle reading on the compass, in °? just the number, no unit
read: 30
